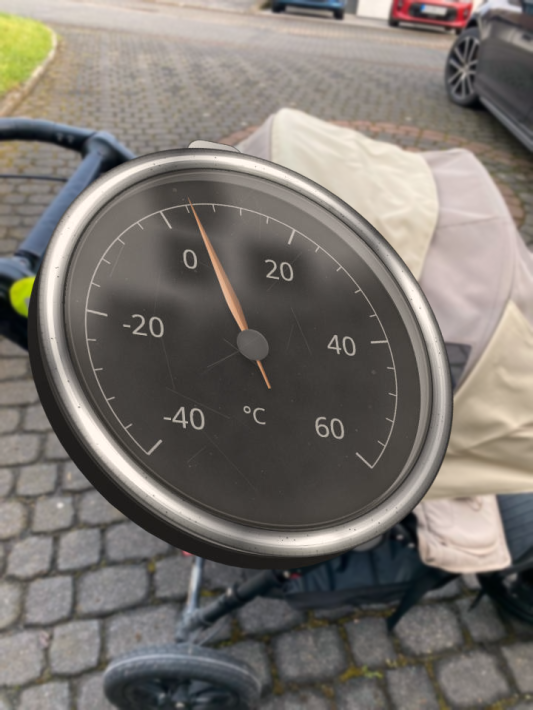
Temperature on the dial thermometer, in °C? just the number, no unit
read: 4
